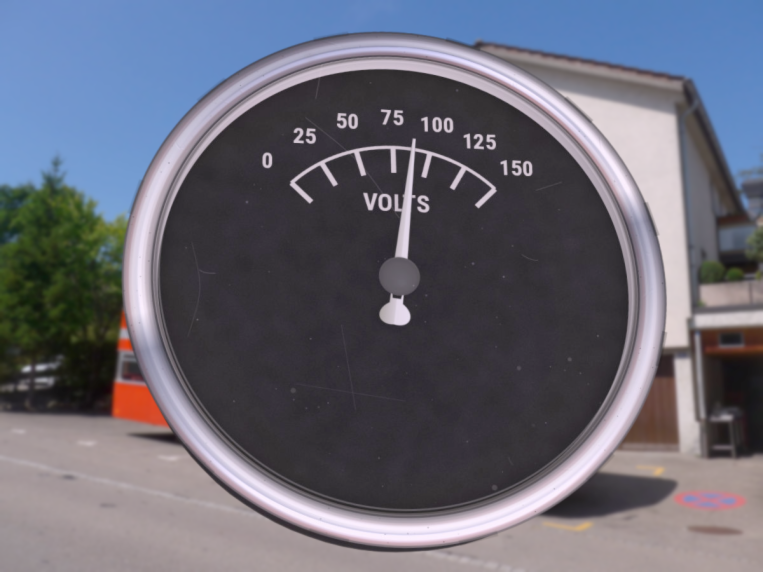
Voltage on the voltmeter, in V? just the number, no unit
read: 87.5
